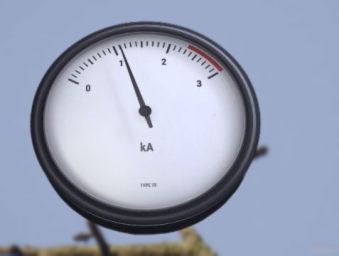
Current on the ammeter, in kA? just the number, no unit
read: 1.1
